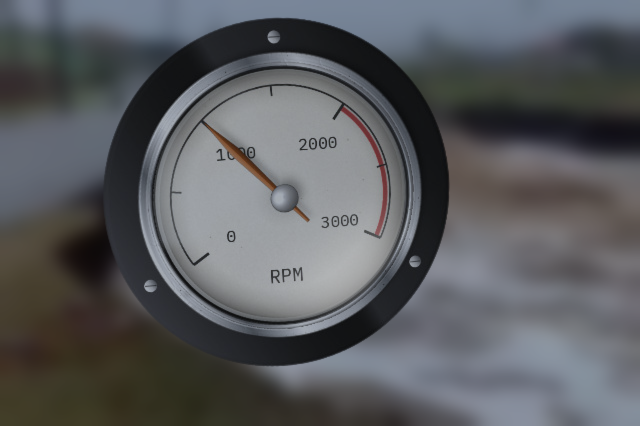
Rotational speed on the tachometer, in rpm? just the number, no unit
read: 1000
